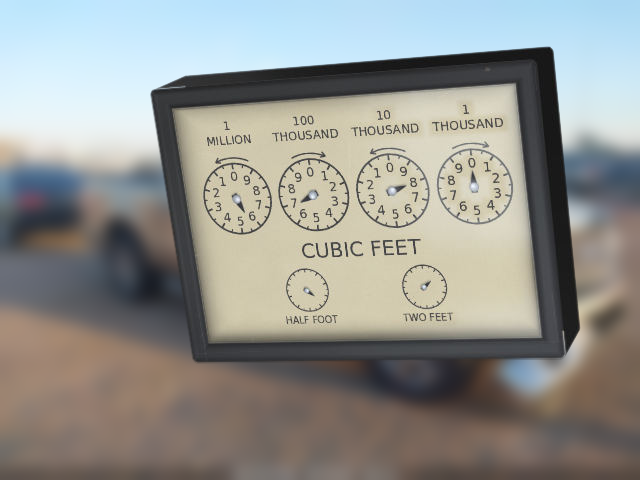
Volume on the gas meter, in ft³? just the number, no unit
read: 568000
